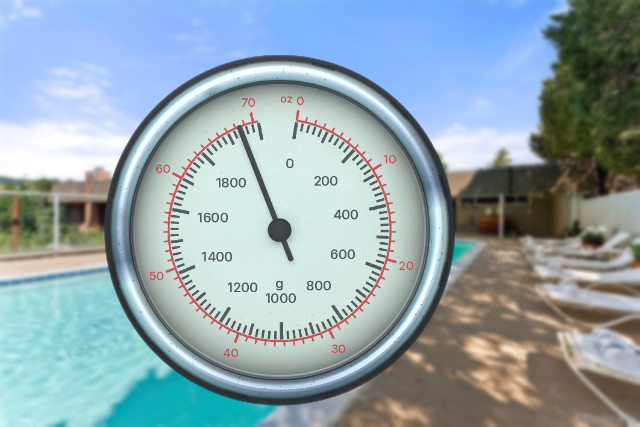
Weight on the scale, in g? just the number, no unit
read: 1940
